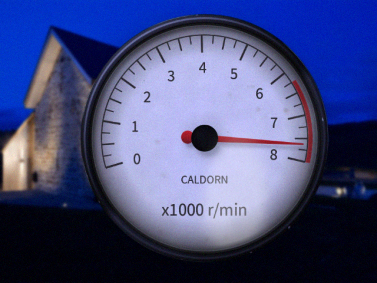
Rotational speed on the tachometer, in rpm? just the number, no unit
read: 7625
